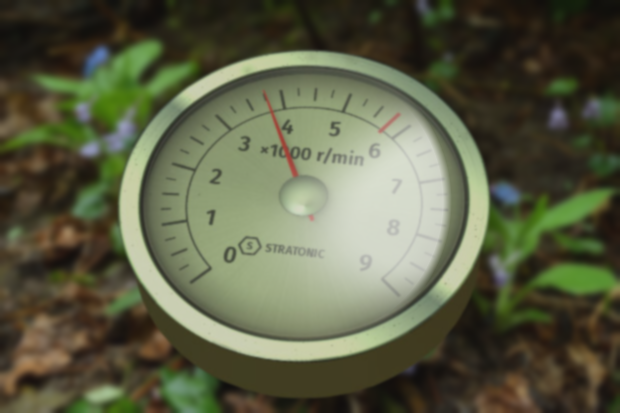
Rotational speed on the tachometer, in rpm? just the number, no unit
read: 3750
